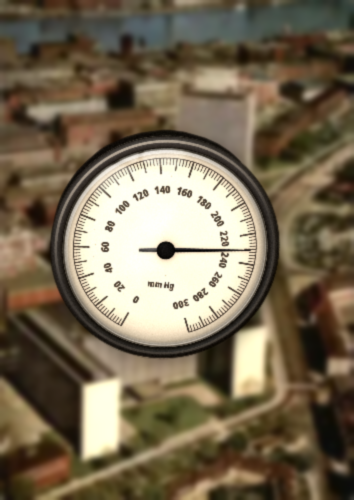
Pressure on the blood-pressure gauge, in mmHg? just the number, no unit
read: 230
